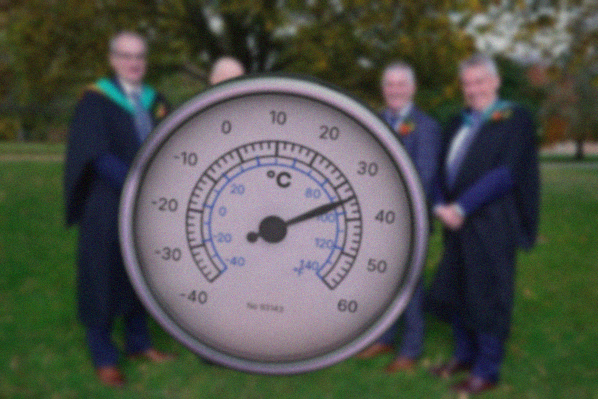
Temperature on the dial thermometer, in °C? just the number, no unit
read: 34
